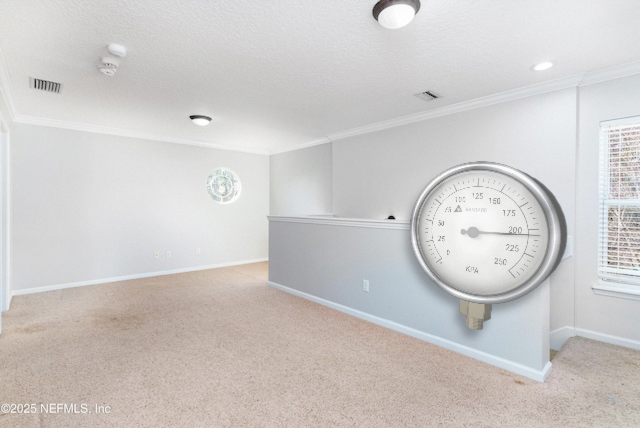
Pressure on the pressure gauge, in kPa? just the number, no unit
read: 205
